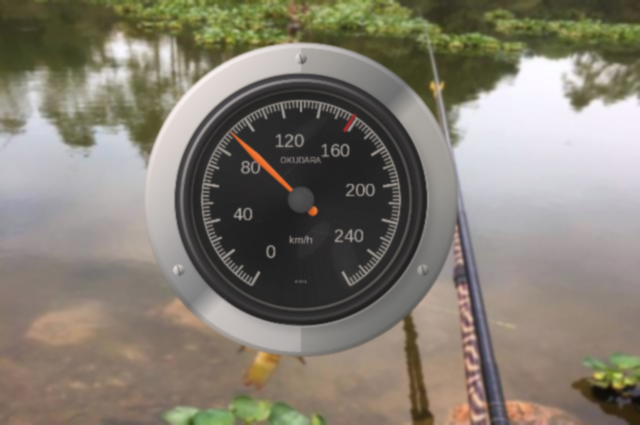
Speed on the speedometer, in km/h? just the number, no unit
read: 90
